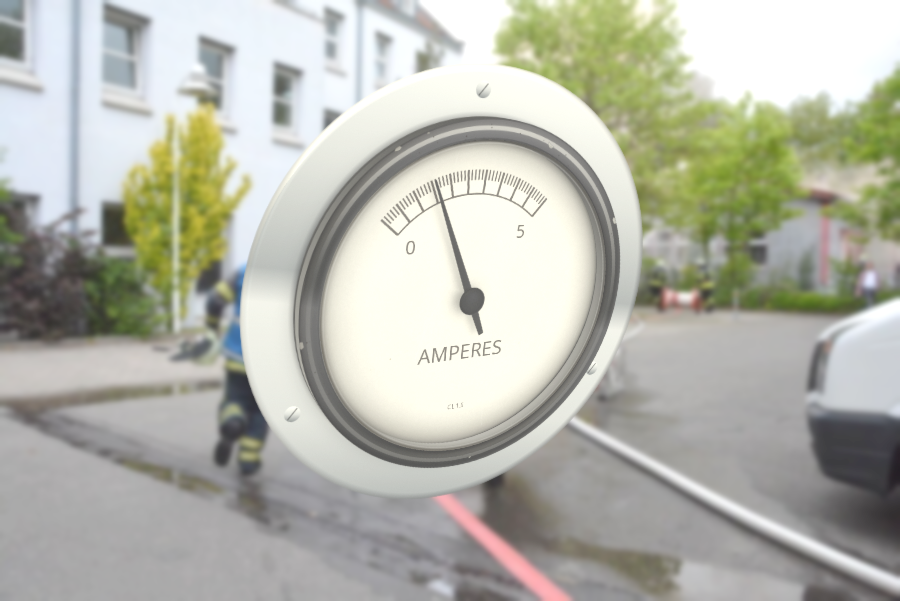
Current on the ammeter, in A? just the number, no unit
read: 1.5
